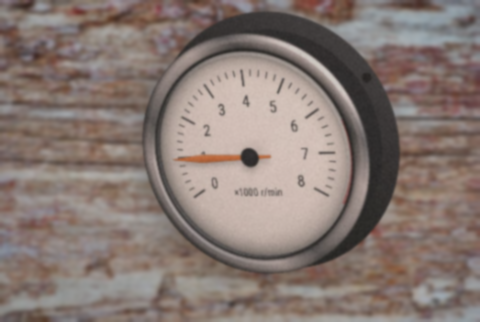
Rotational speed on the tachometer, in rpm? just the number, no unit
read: 1000
